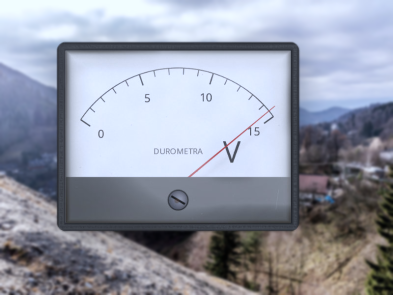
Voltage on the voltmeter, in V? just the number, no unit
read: 14.5
